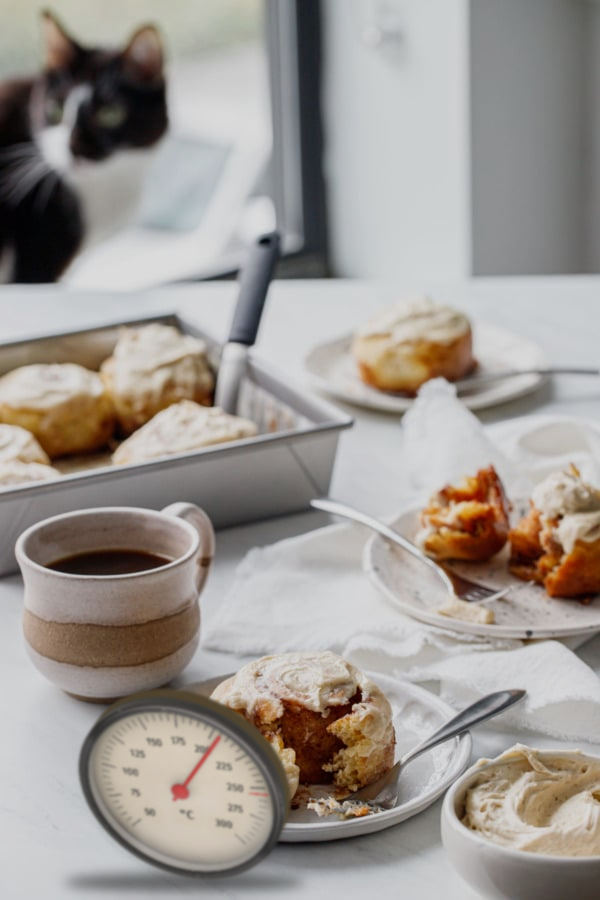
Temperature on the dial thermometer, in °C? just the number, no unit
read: 205
